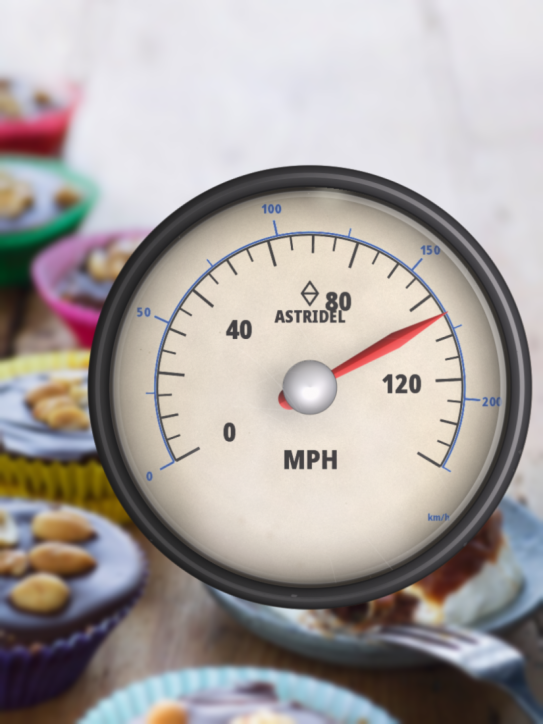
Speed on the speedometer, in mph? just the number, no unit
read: 105
